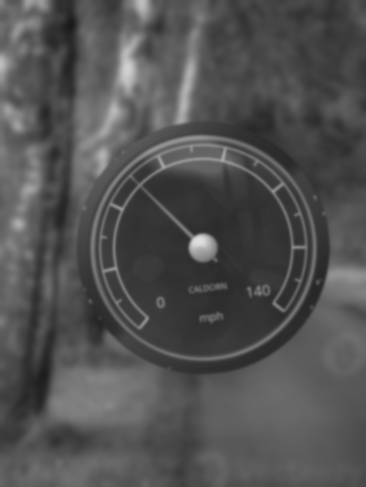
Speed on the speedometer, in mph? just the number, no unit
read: 50
